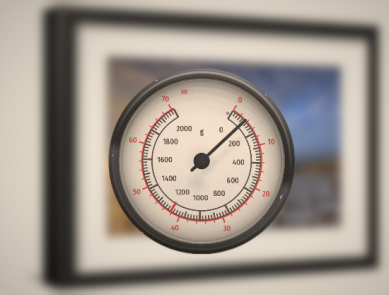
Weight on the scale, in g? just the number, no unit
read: 100
